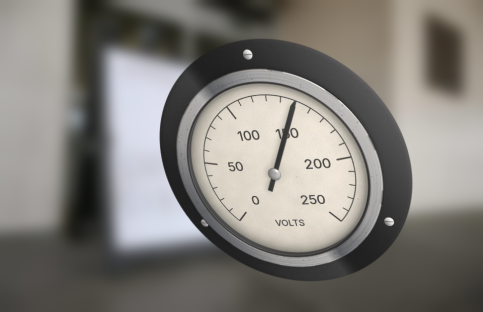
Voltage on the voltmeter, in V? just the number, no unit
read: 150
